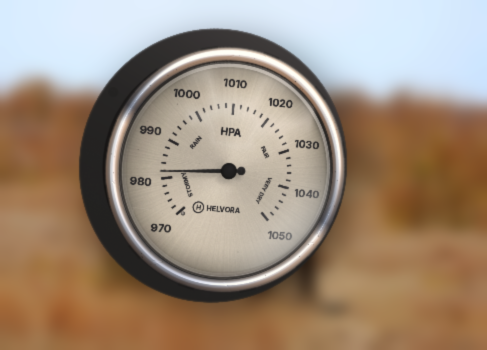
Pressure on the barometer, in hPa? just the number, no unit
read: 982
